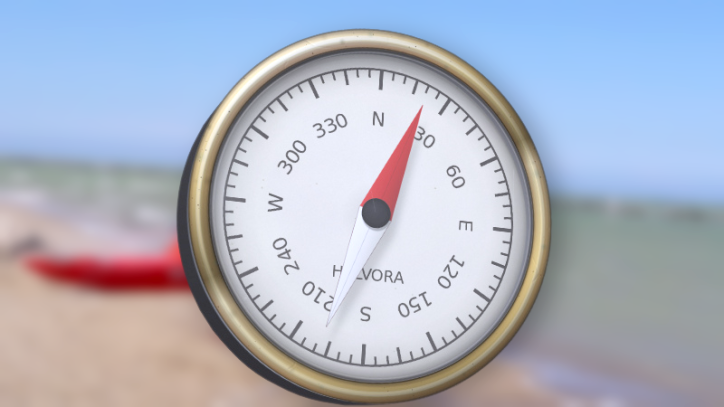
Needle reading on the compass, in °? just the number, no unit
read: 20
